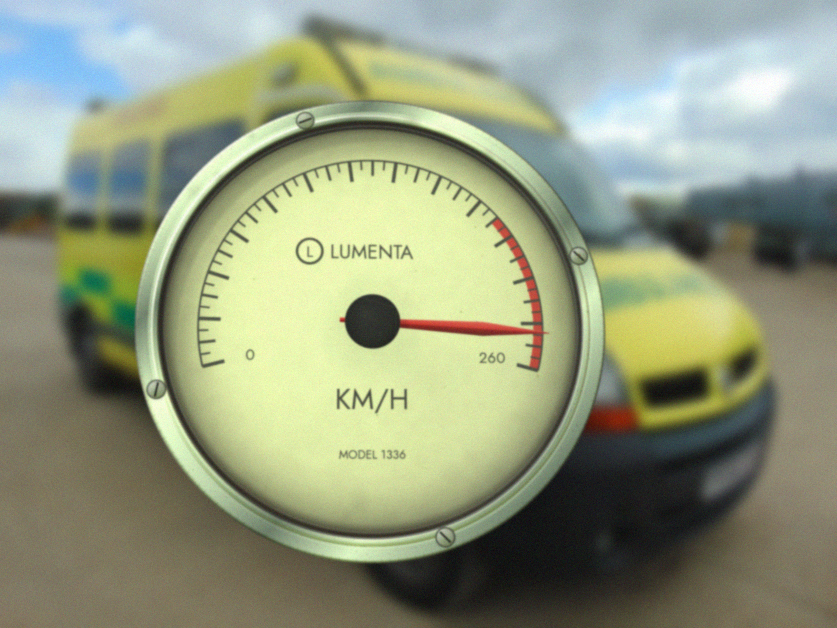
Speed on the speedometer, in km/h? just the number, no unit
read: 245
